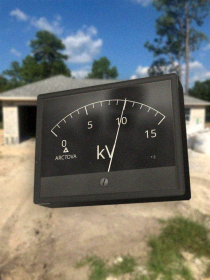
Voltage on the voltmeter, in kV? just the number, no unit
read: 10
